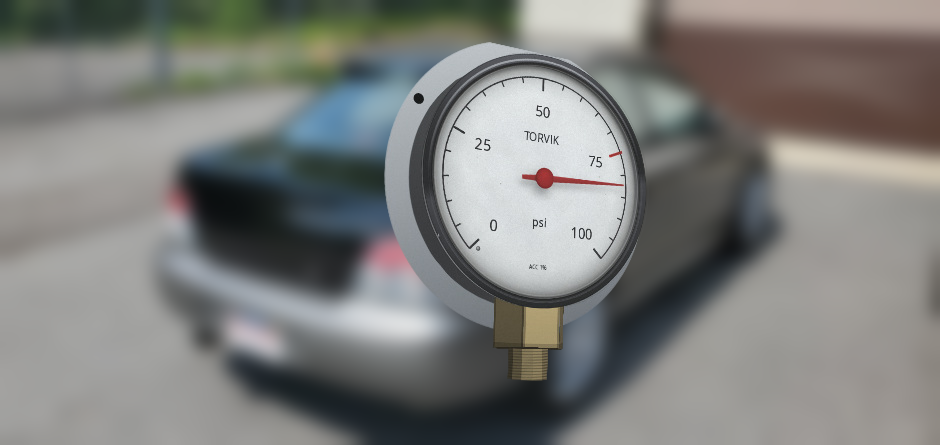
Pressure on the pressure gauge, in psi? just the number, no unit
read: 82.5
